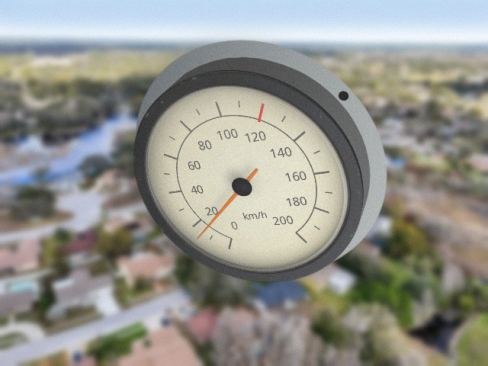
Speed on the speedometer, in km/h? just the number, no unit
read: 15
